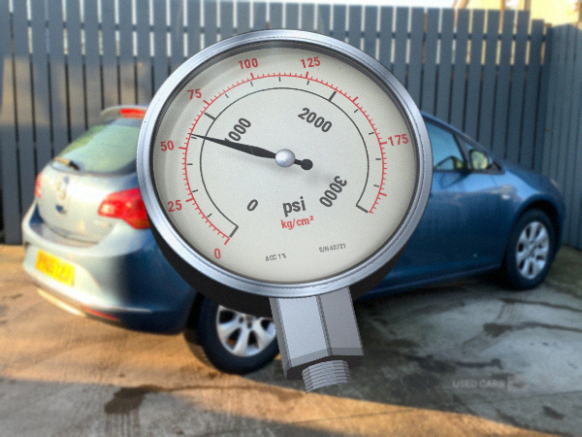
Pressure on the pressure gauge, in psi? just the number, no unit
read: 800
